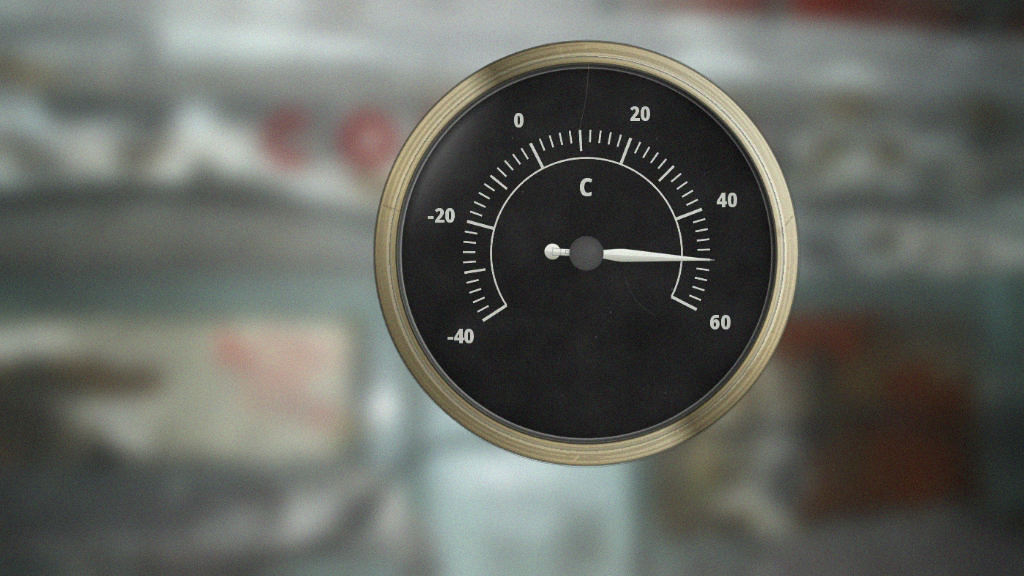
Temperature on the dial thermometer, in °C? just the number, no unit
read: 50
